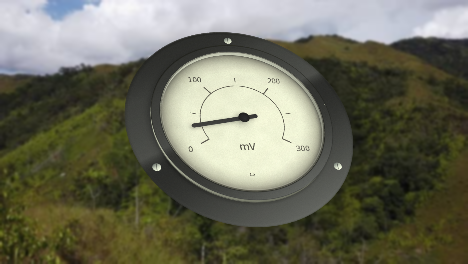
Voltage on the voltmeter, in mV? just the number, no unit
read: 25
